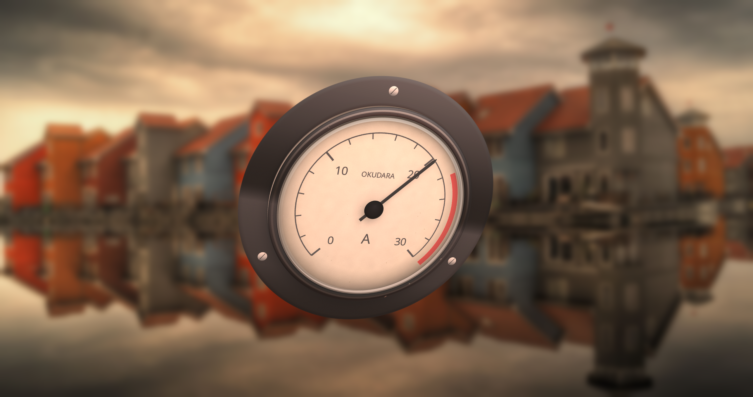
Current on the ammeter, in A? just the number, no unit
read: 20
